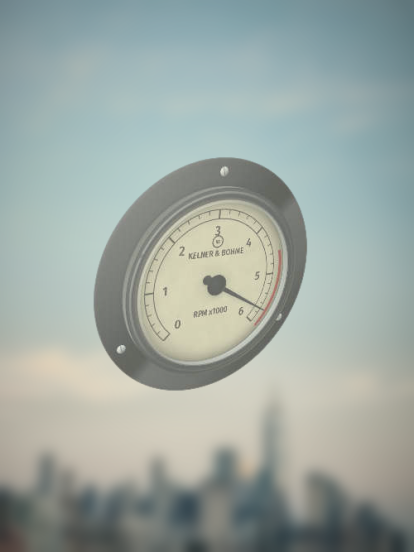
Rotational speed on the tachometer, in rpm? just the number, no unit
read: 5700
